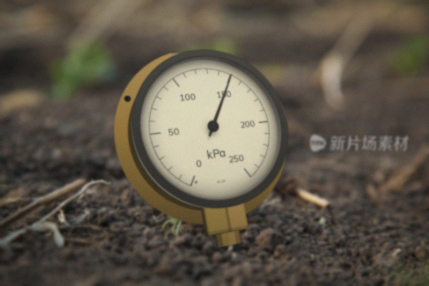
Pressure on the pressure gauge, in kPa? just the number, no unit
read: 150
